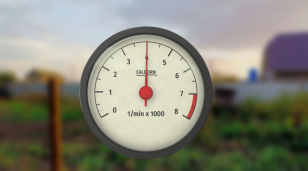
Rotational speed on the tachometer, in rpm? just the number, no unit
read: 4000
